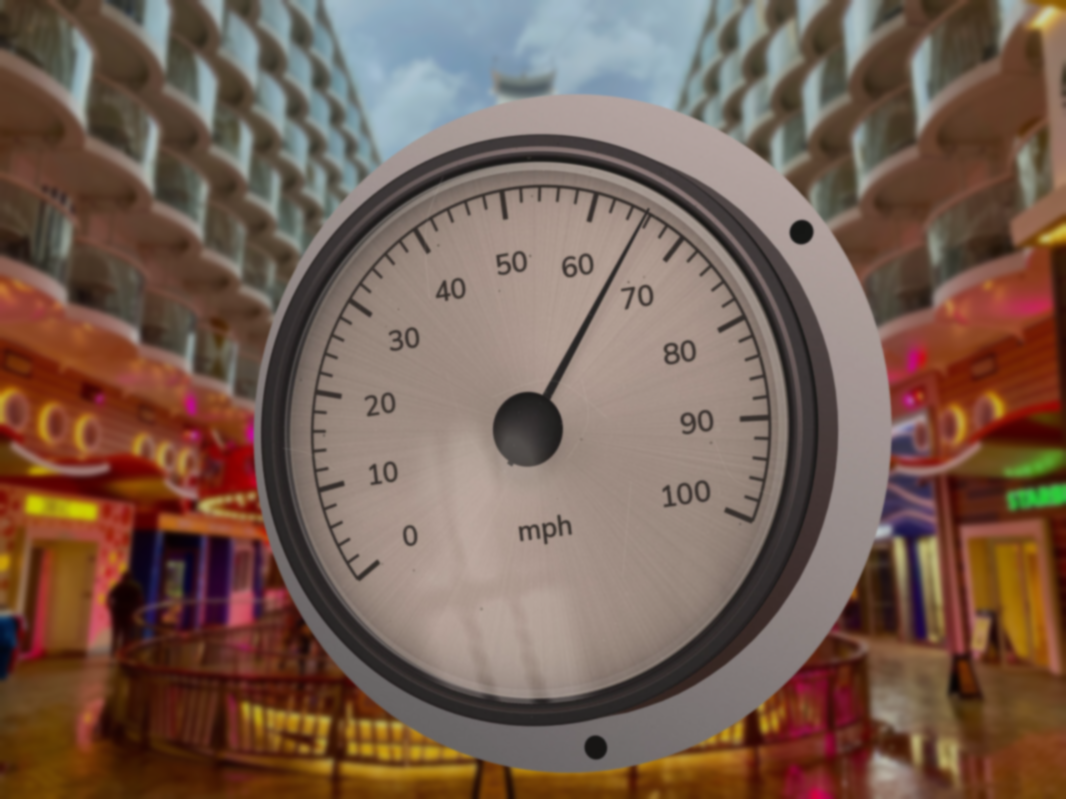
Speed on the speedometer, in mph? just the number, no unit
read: 66
